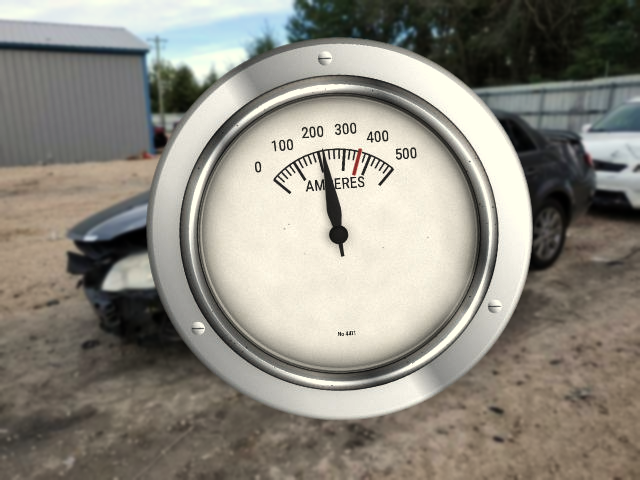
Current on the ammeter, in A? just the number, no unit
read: 220
